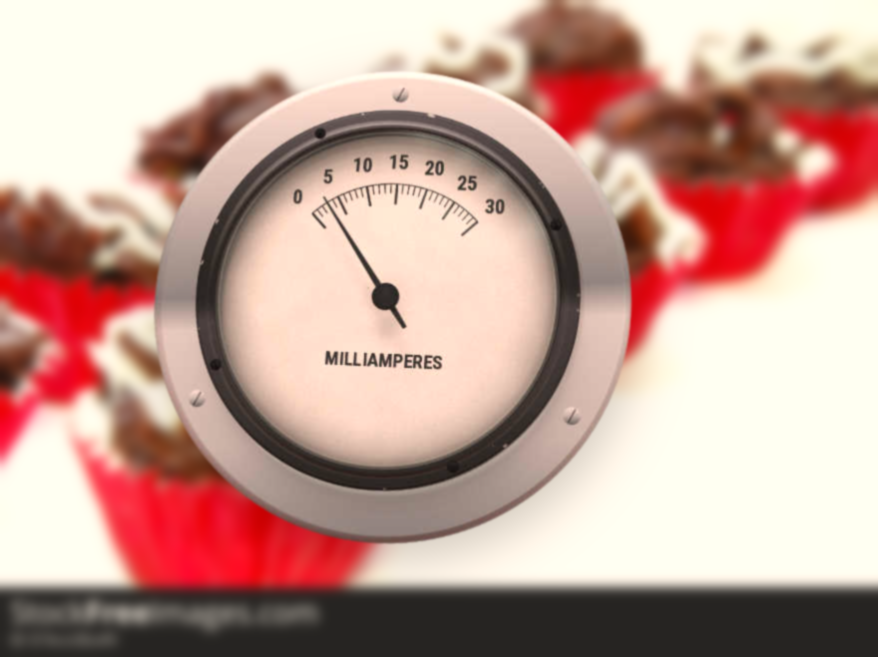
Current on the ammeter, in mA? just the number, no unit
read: 3
